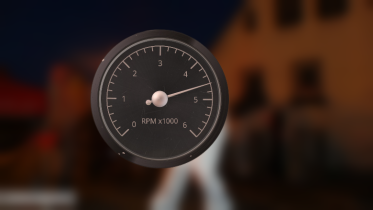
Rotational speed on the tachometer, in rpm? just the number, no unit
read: 4600
